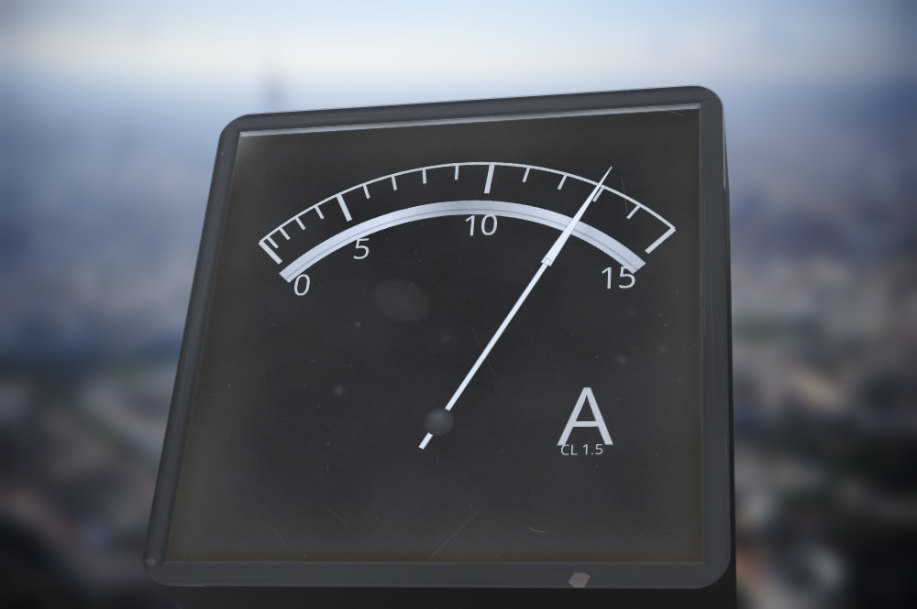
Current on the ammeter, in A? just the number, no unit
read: 13
